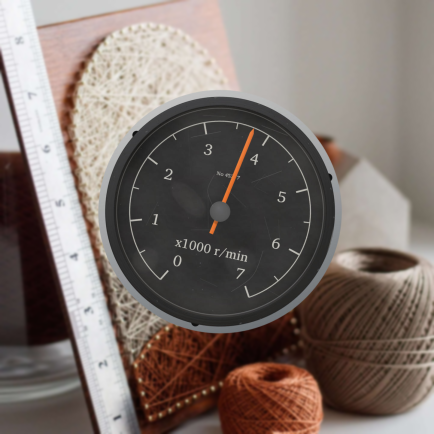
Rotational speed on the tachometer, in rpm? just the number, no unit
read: 3750
